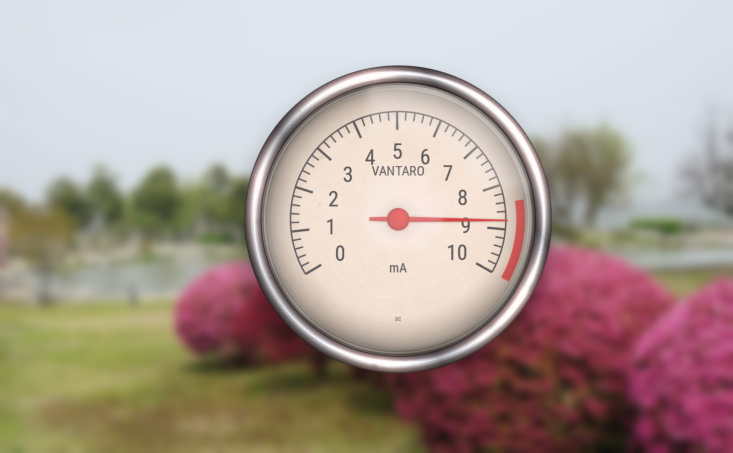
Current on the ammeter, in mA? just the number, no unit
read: 8.8
